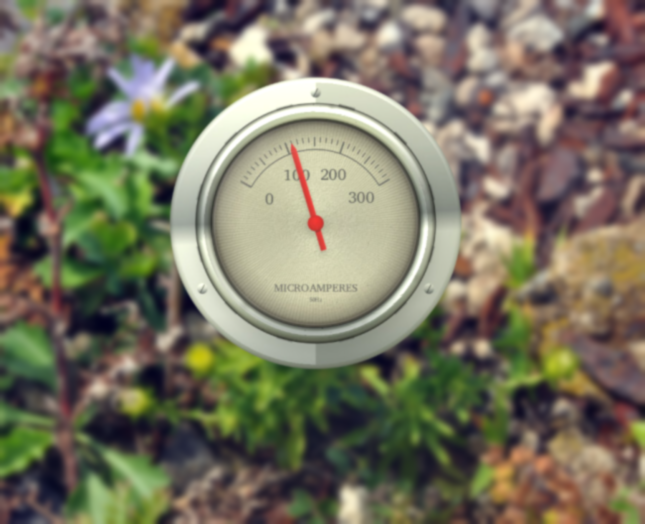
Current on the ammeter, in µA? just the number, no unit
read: 110
